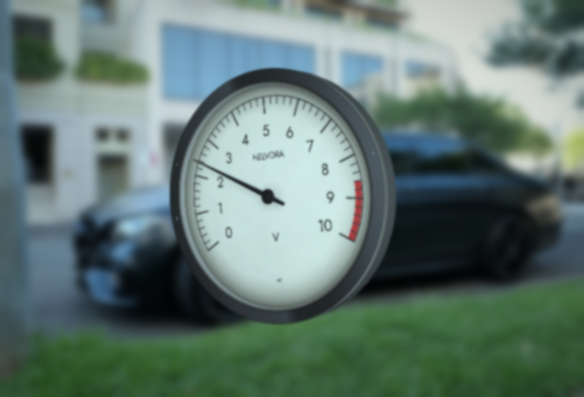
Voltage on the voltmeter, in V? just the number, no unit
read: 2.4
